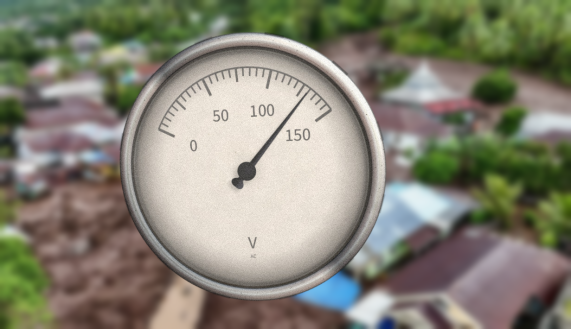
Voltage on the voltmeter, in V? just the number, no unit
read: 130
